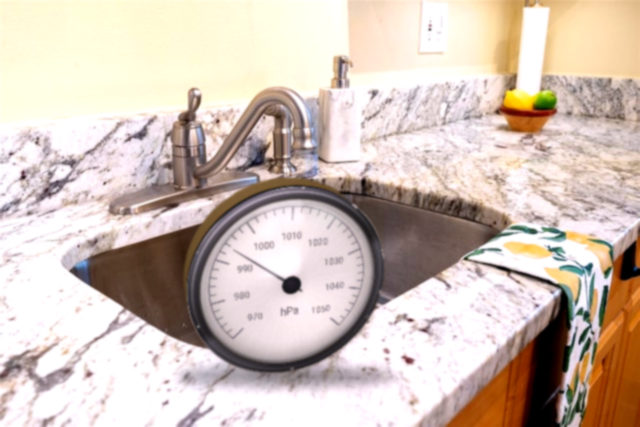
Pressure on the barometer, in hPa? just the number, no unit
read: 994
